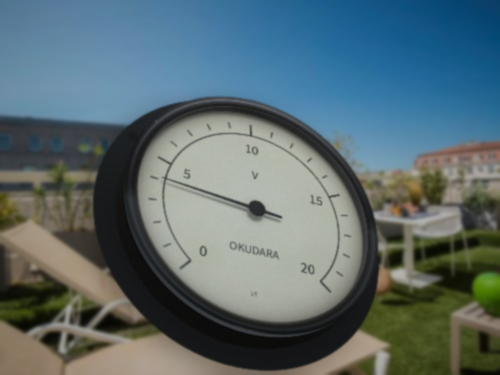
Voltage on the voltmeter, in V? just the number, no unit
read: 4
